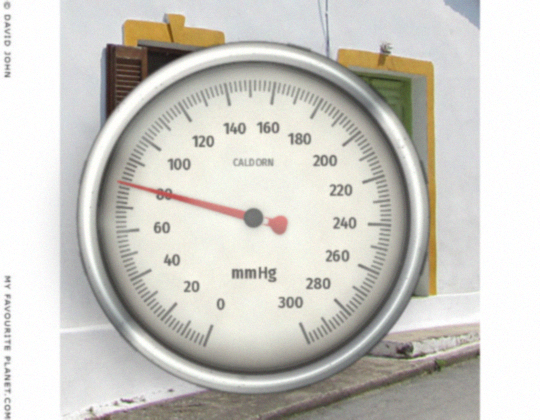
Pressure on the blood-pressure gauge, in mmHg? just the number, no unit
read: 80
